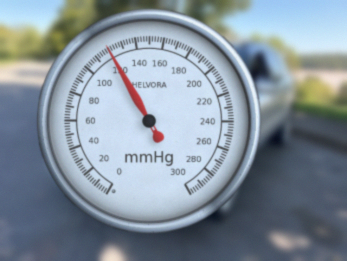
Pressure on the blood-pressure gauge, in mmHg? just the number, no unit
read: 120
